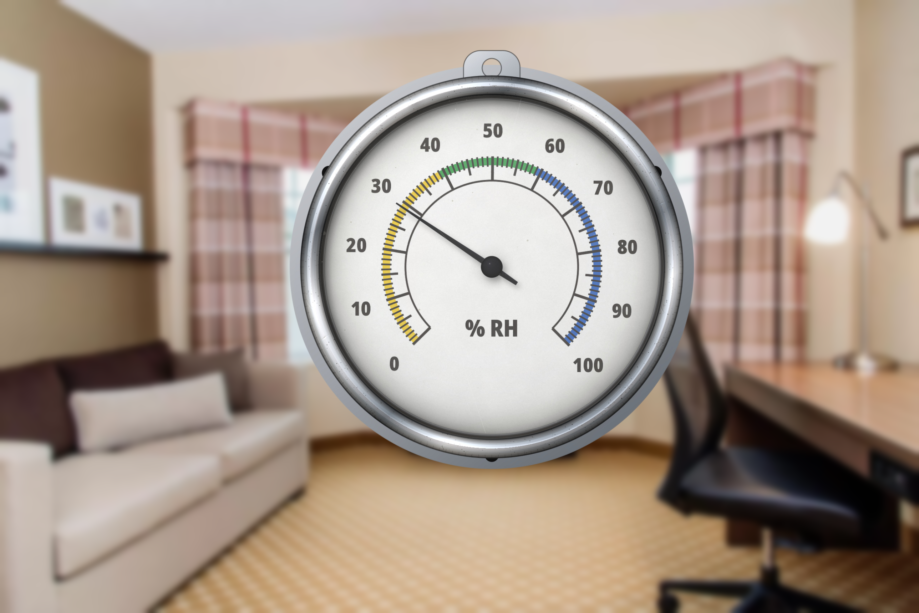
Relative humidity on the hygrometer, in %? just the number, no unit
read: 29
